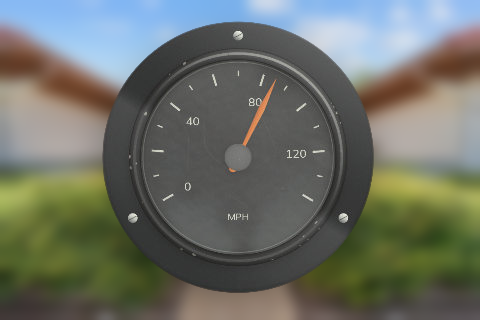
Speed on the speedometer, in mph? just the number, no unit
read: 85
